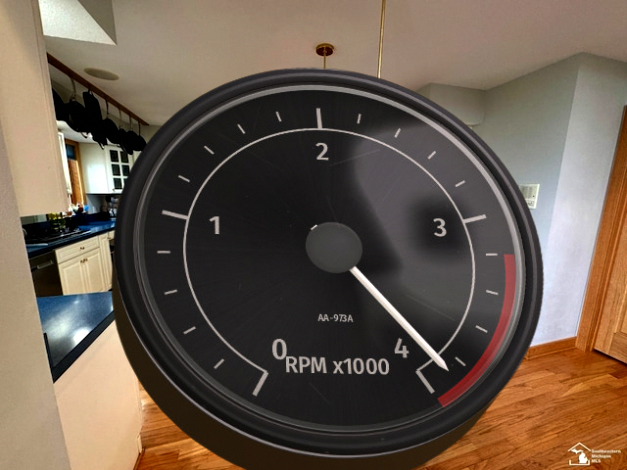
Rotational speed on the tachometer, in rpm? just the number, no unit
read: 3900
